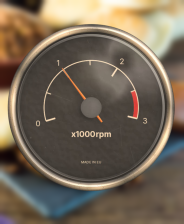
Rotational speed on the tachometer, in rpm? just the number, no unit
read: 1000
